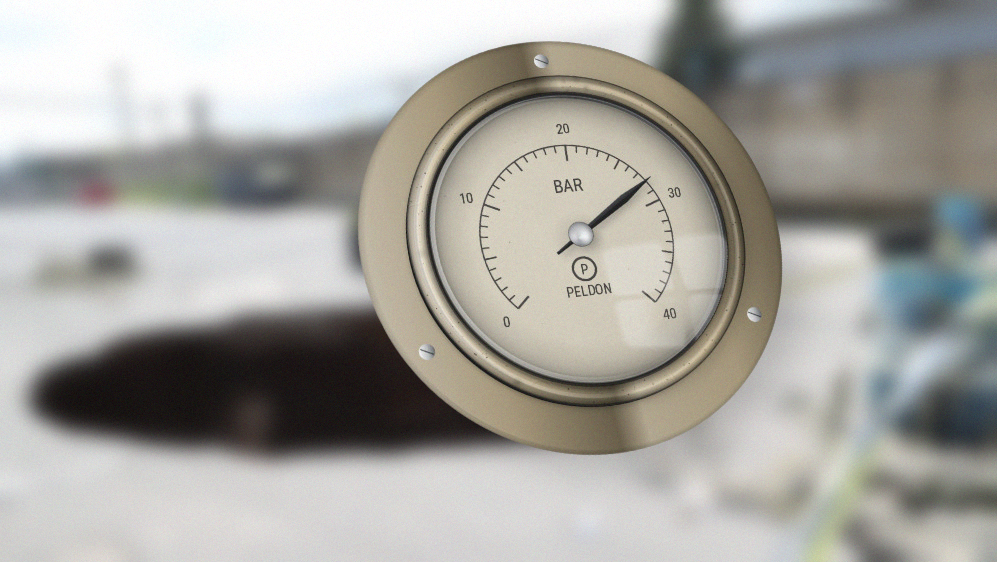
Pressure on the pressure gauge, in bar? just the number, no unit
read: 28
